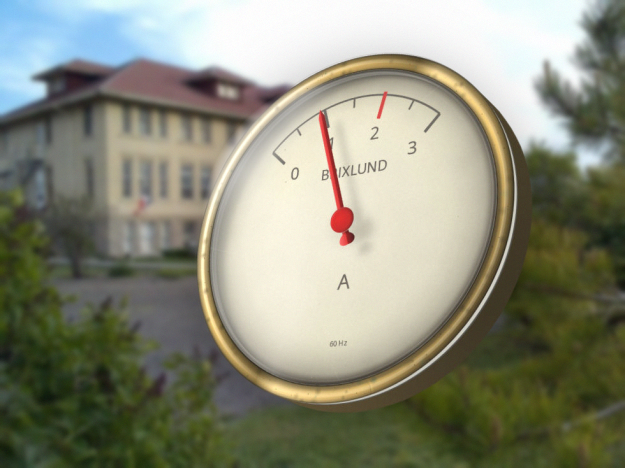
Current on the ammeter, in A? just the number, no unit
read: 1
